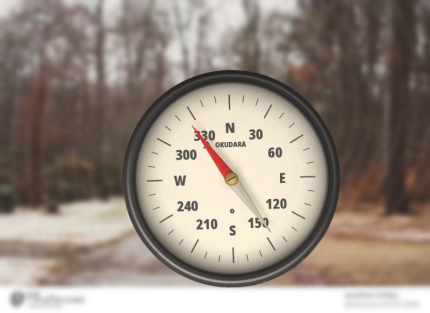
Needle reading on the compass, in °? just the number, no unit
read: 325
